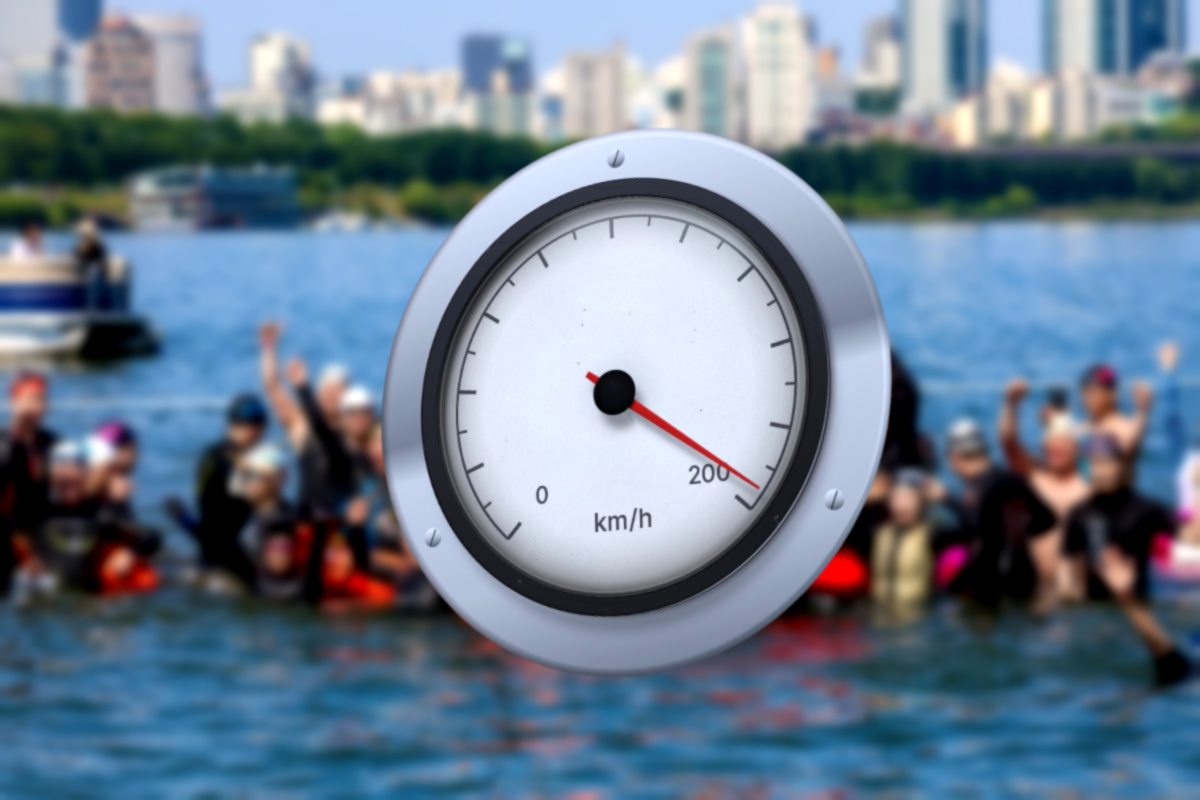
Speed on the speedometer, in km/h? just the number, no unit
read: 195
